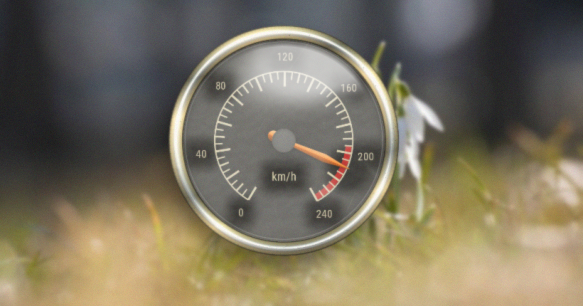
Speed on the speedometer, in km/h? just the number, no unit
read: 210
